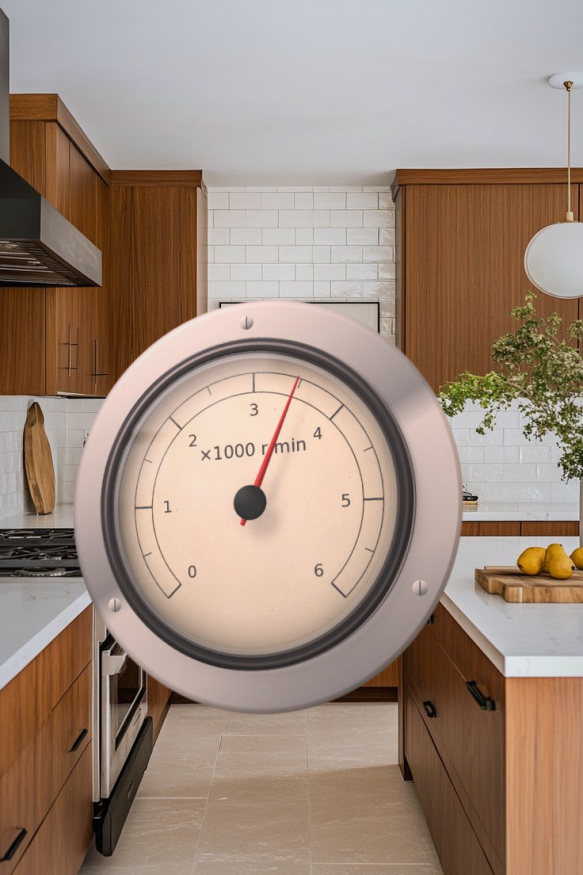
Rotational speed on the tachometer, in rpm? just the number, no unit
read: 3500
